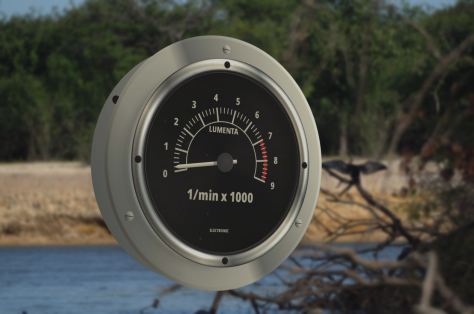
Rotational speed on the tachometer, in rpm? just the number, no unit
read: 200
